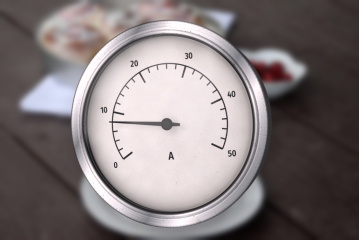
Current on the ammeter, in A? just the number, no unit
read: 8
